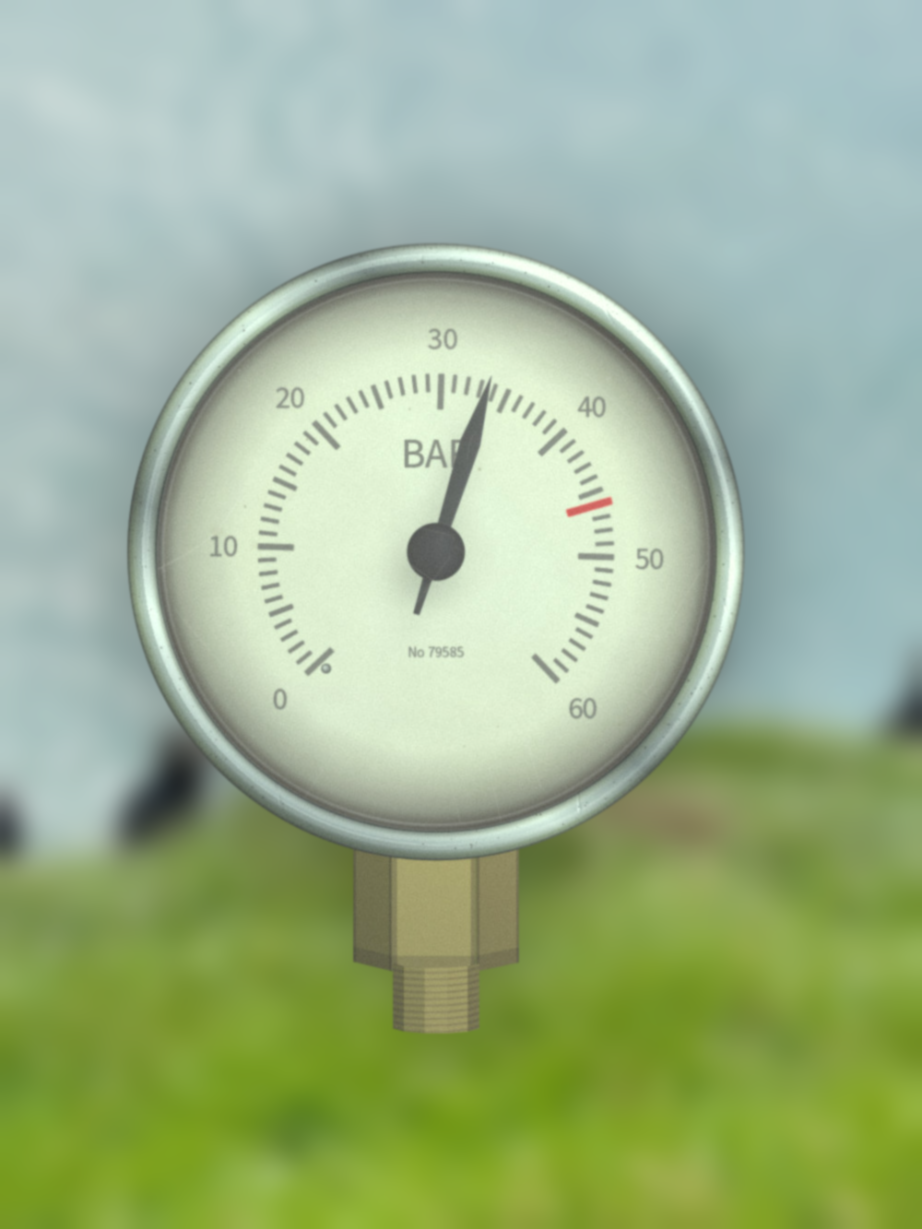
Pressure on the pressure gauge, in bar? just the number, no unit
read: 33.5
